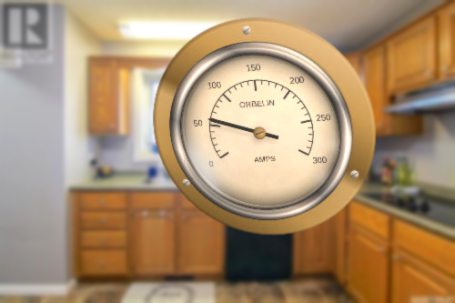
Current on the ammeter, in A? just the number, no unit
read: 60
